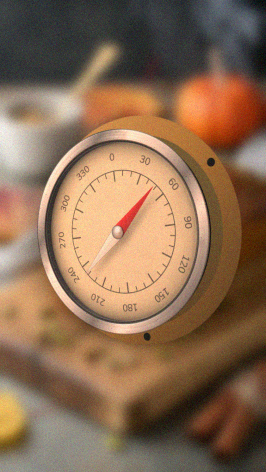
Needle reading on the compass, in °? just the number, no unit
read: 50
